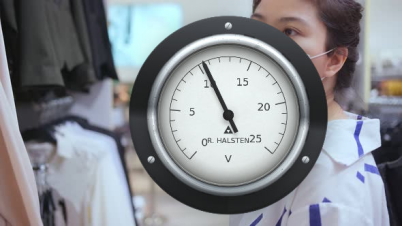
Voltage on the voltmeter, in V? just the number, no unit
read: 10.5
